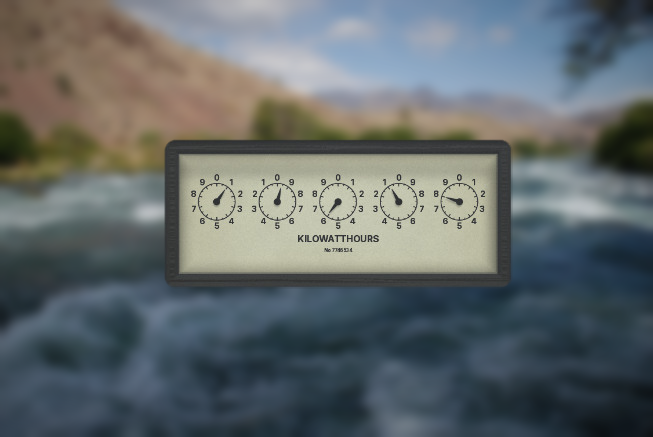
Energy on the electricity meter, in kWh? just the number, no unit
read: 9608
